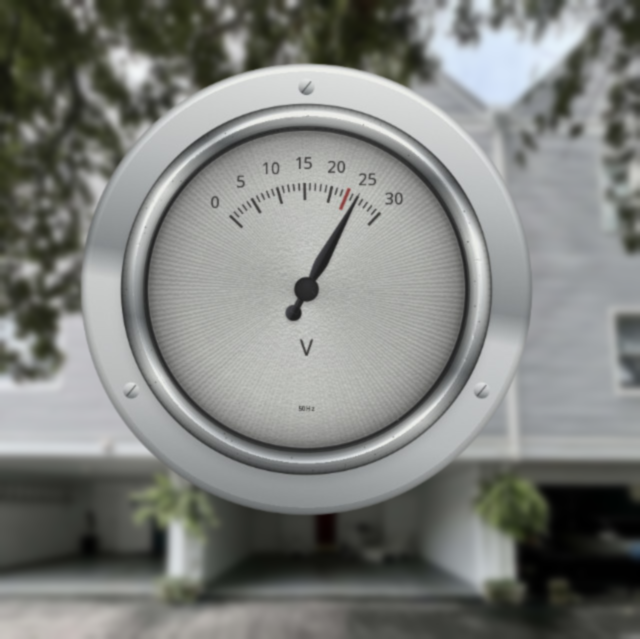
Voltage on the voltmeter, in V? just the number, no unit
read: 25
